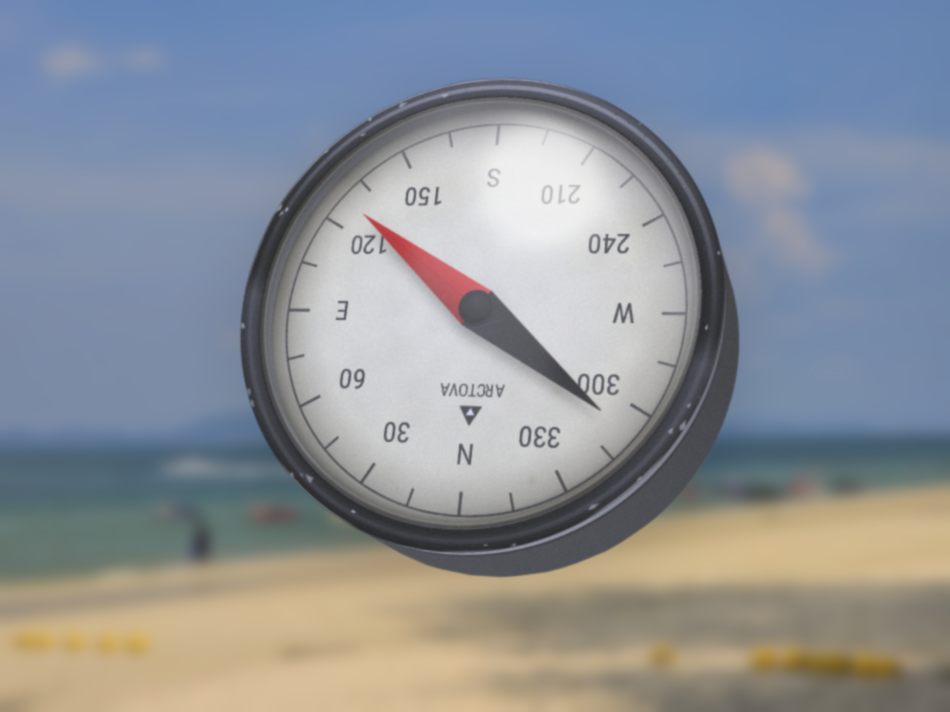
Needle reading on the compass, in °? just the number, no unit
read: 127.5
